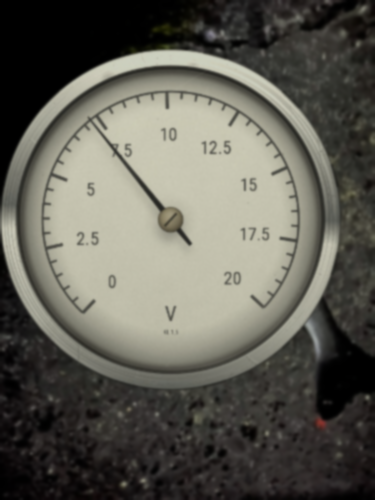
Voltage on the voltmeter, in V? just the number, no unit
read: 7.25
